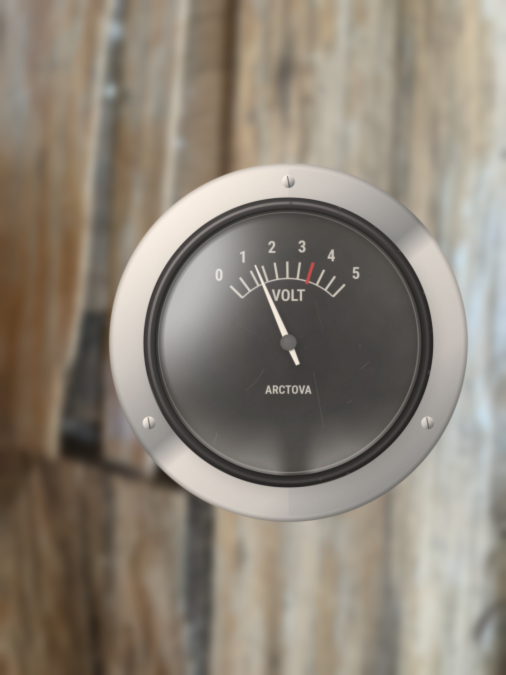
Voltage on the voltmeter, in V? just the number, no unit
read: 1.25
